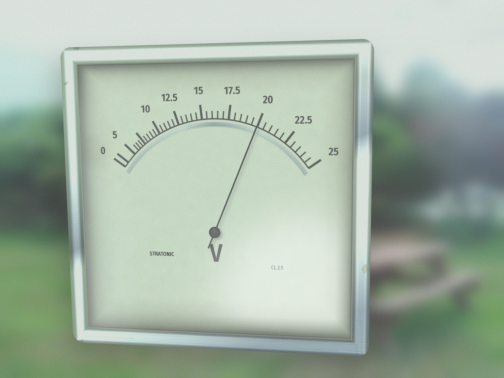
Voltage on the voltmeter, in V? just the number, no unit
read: 20
